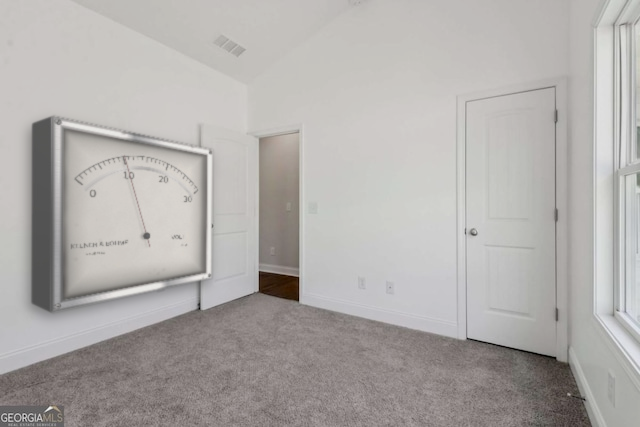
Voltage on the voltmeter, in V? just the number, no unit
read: 10
